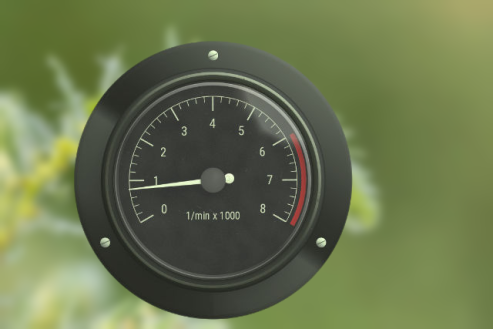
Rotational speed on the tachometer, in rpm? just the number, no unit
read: 800
